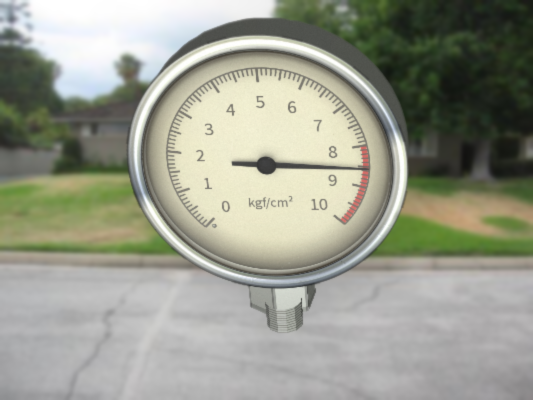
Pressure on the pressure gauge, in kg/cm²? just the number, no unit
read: 8.5
